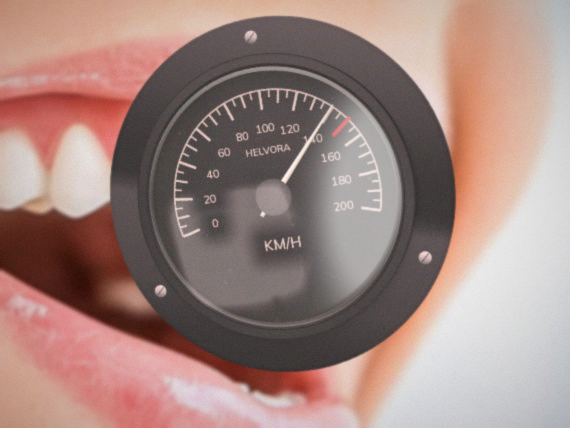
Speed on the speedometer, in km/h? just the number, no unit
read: 140
